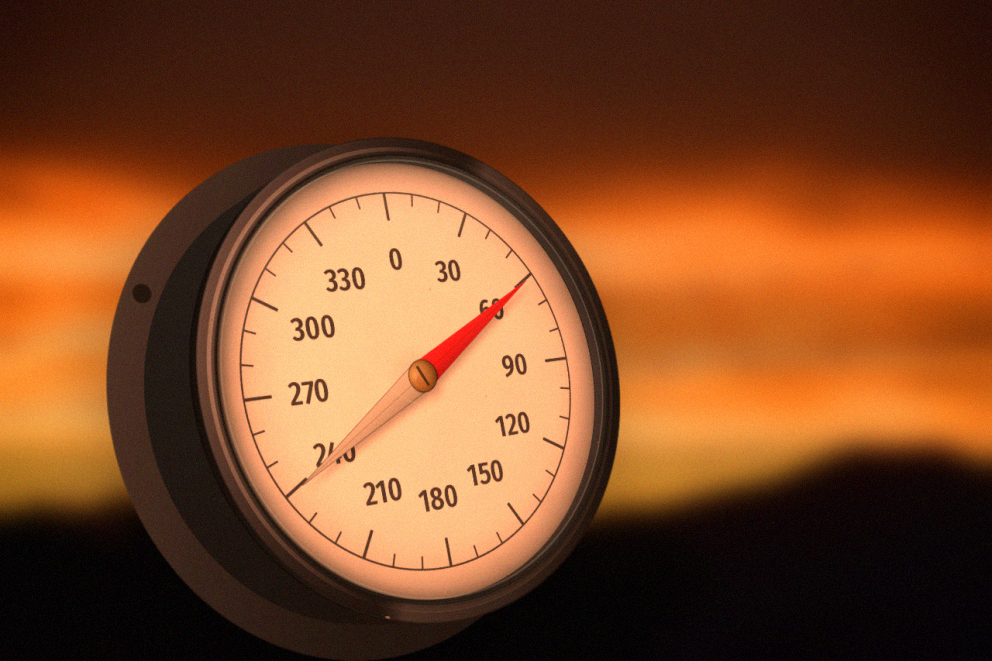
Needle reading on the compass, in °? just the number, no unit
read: 60
